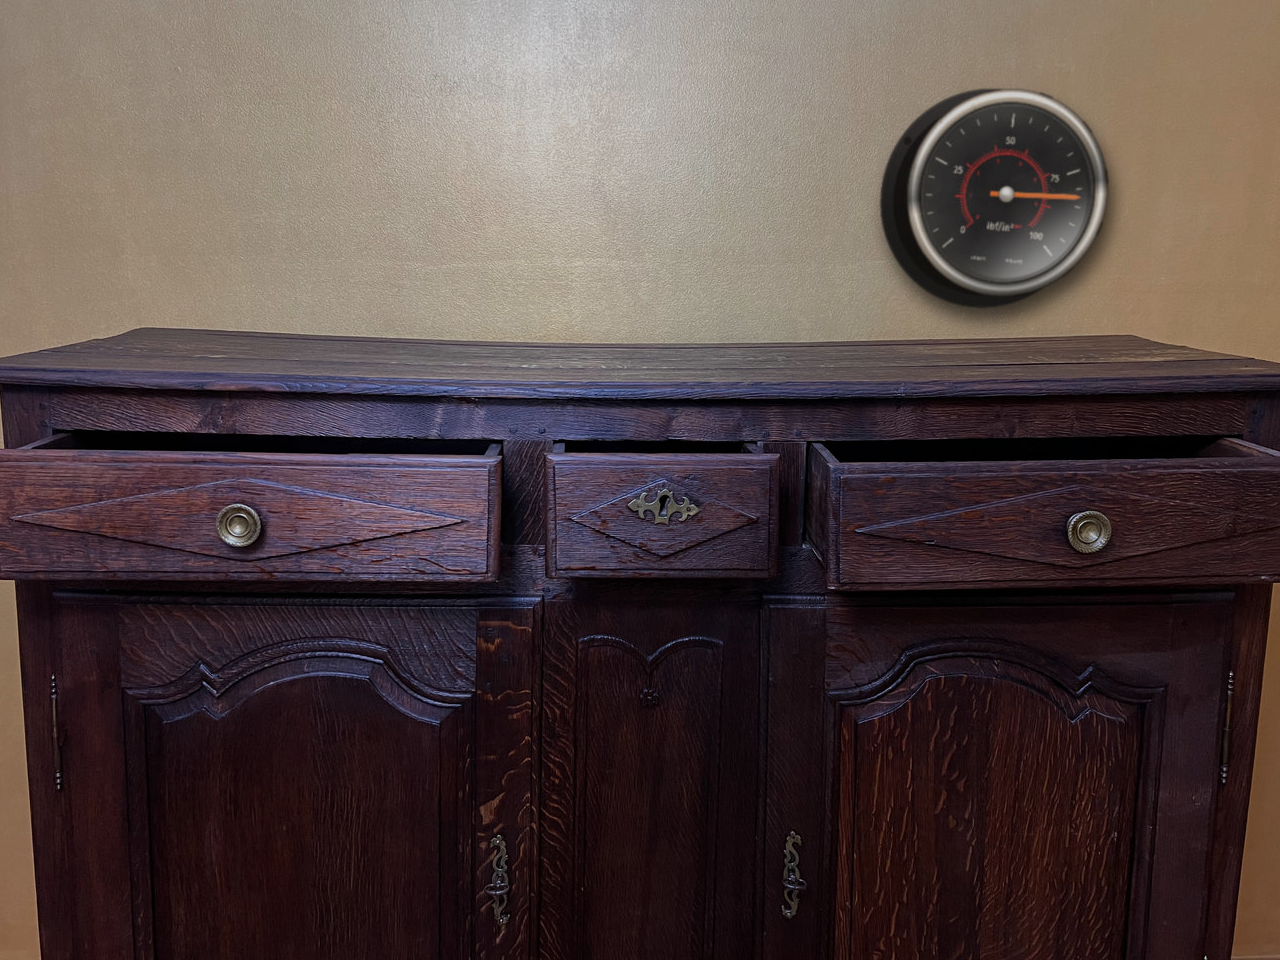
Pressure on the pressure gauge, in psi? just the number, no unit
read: 82.5
